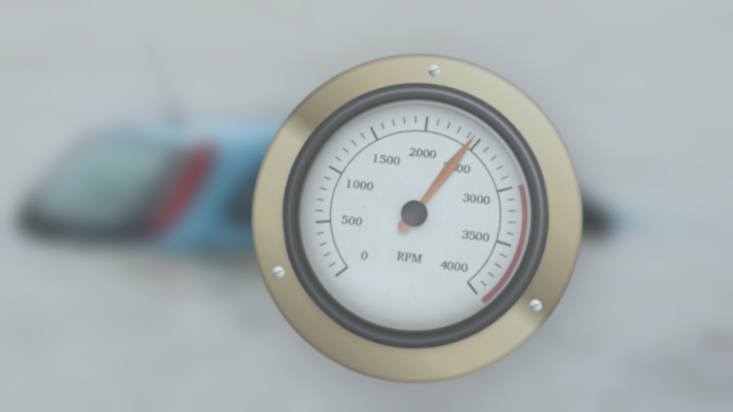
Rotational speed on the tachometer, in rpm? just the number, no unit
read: 2450
